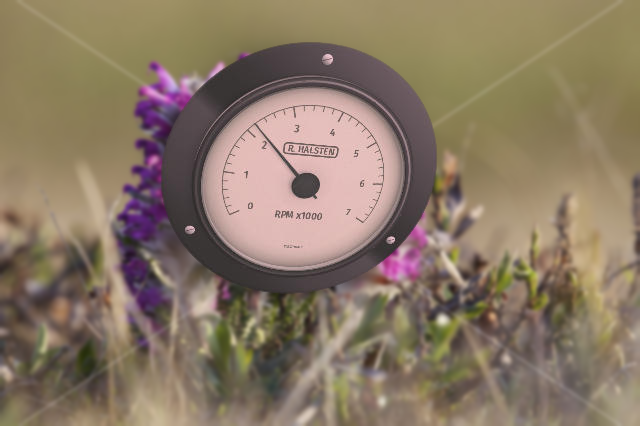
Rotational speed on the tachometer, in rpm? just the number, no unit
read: 2200
